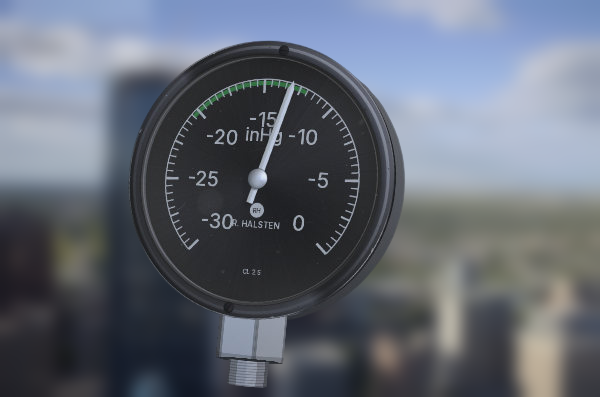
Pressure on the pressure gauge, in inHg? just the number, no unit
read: -13
